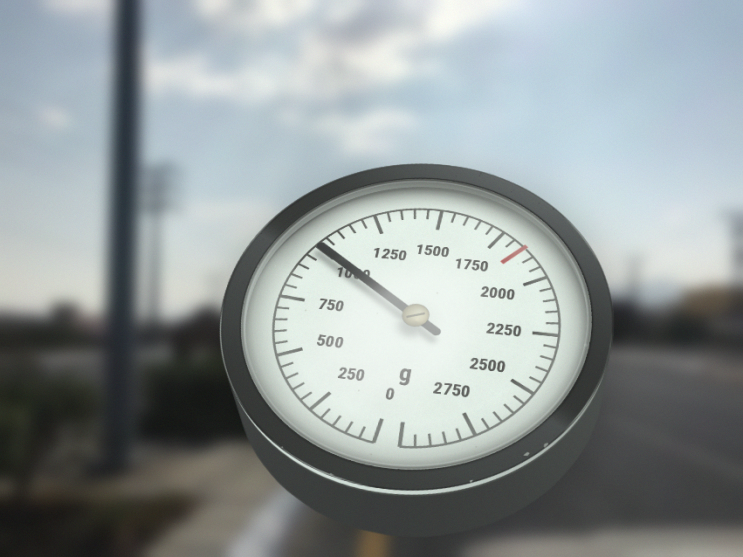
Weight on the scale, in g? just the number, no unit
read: 1000
